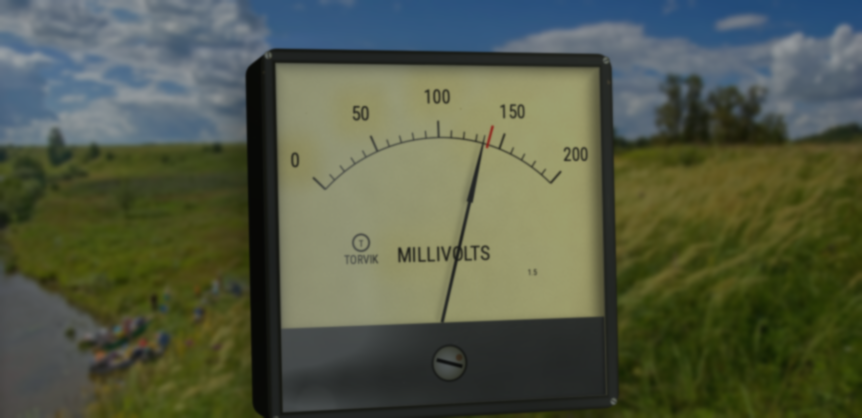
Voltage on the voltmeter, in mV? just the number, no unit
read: 135
